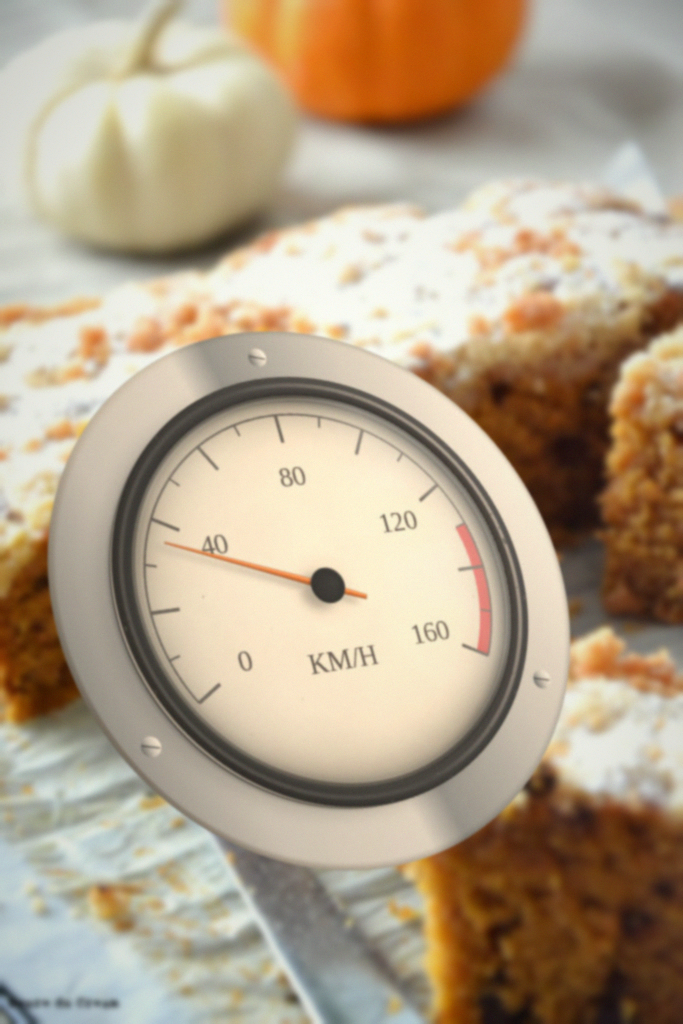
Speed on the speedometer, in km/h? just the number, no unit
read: 35
